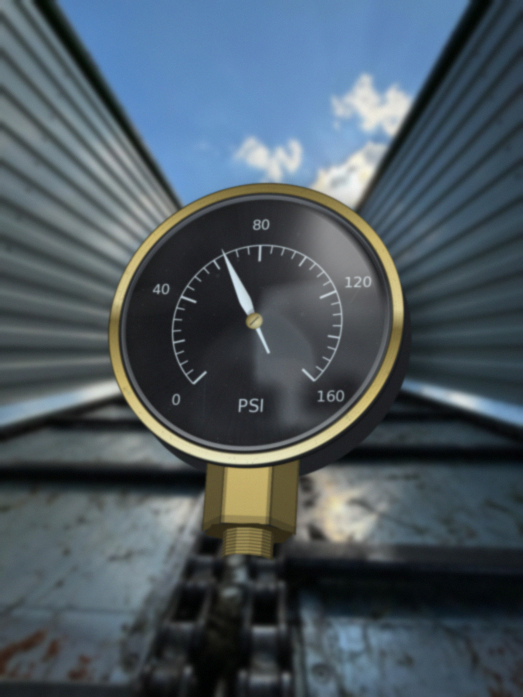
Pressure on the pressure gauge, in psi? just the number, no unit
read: 65
